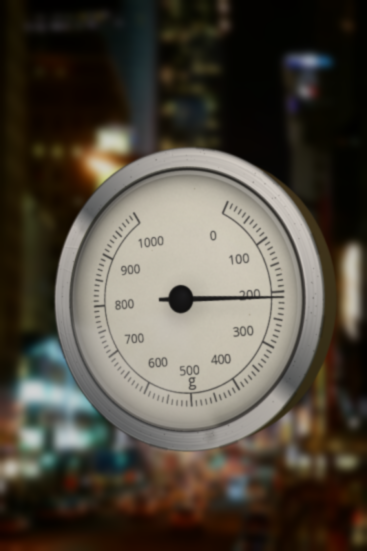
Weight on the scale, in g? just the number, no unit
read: 210
